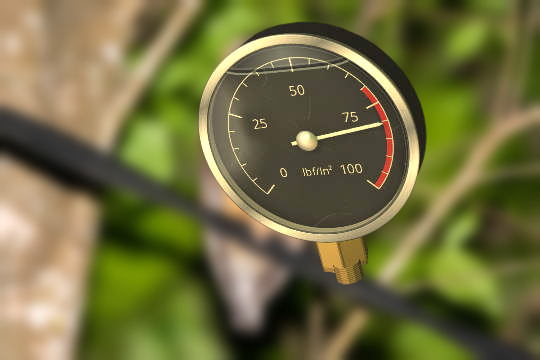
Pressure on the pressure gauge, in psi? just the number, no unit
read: 80
